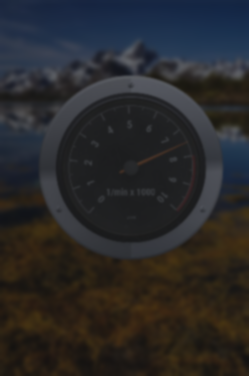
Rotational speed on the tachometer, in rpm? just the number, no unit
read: 7500
